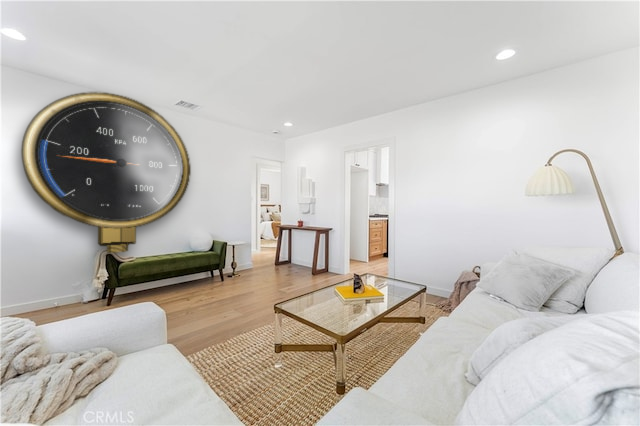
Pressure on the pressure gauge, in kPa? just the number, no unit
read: 150
